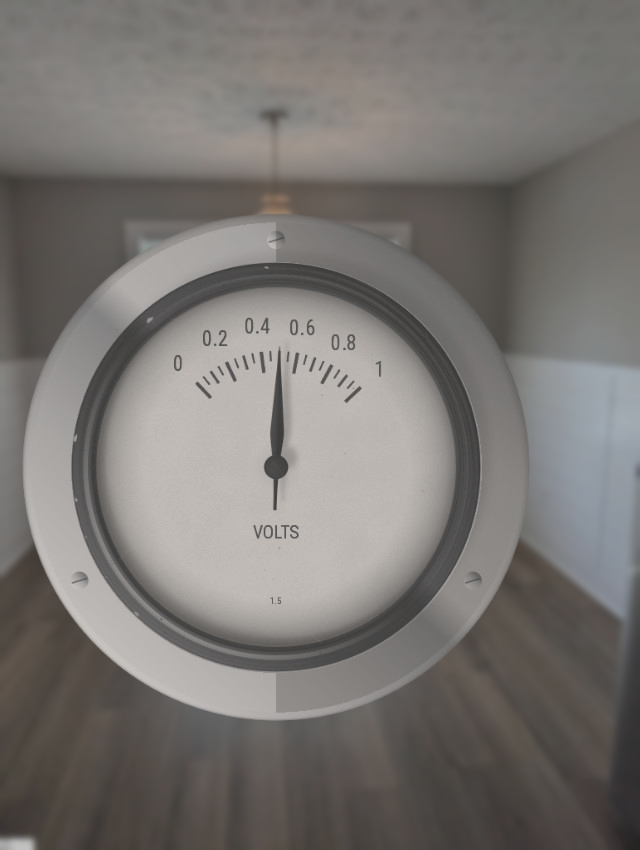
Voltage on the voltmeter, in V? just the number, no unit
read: 0.5
